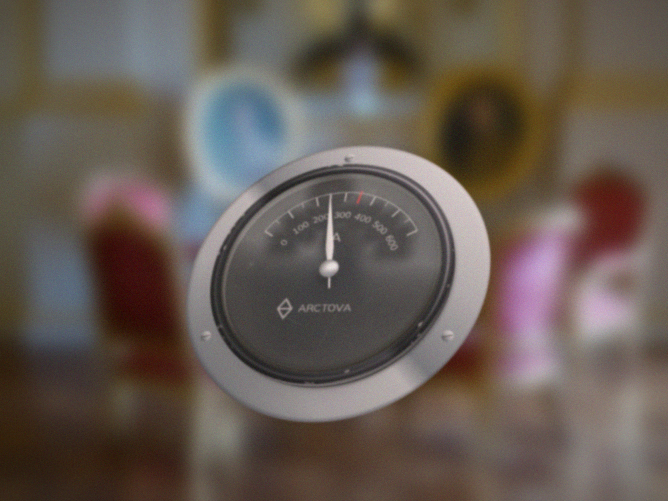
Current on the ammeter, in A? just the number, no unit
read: 250
